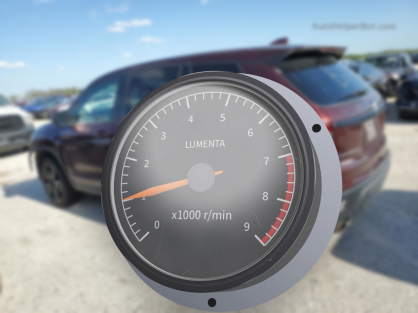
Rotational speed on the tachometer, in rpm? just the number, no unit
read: 1000
